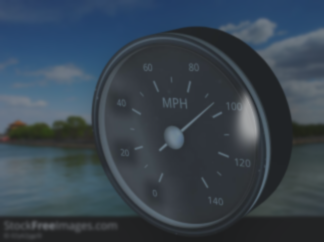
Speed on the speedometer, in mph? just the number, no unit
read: 95
